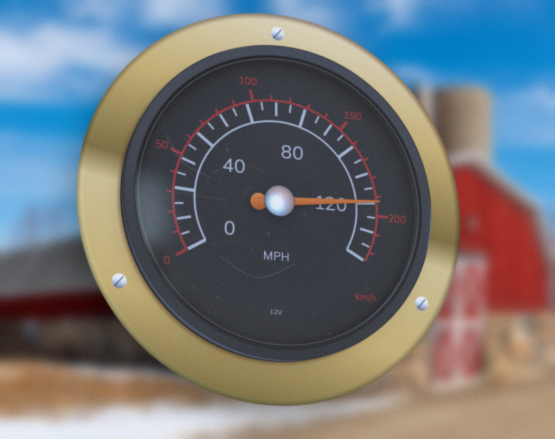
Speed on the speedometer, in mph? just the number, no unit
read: 120
